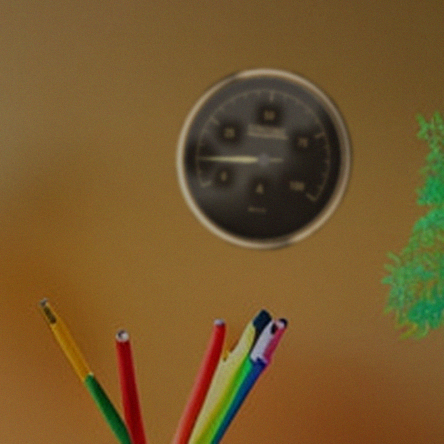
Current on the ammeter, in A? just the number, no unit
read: 10
